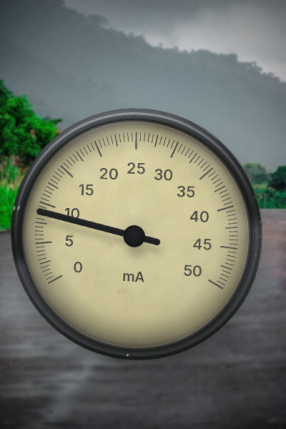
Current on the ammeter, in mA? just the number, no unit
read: 9
